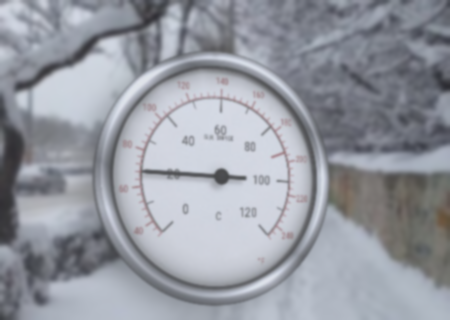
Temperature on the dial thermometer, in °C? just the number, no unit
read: 20
